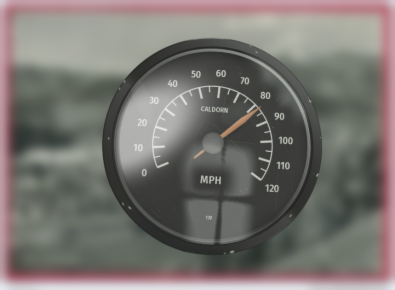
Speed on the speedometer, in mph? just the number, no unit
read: 82.5
